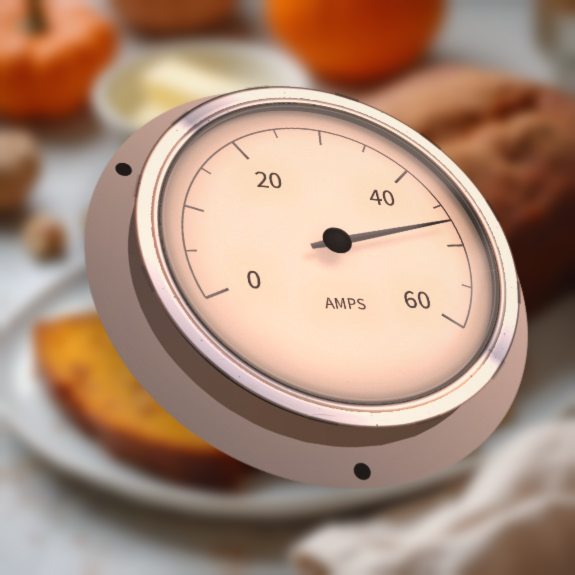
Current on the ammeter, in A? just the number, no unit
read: 47.5
